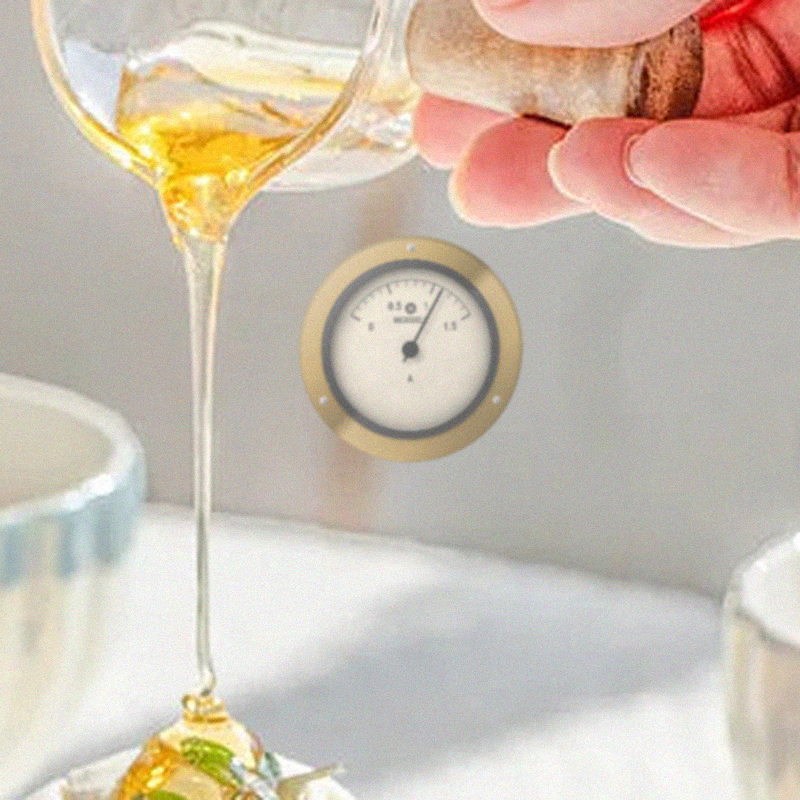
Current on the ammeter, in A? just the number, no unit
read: 1.1
